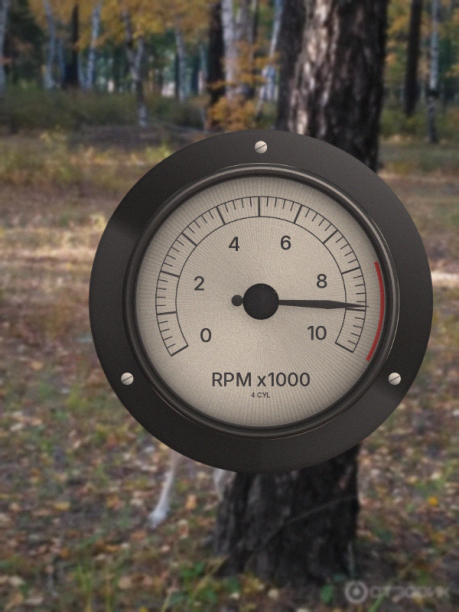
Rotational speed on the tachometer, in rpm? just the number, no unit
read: 8900
